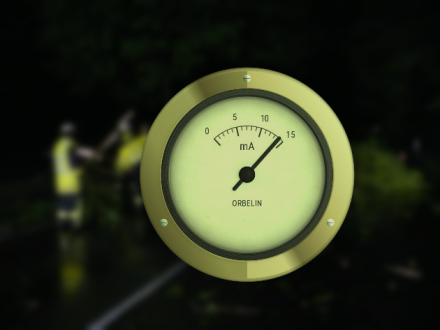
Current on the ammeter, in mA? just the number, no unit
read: 14
